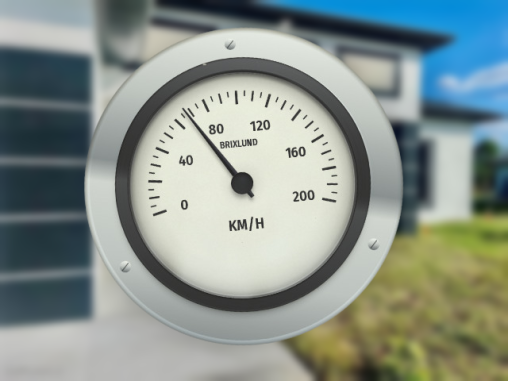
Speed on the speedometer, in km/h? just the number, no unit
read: 67.5
